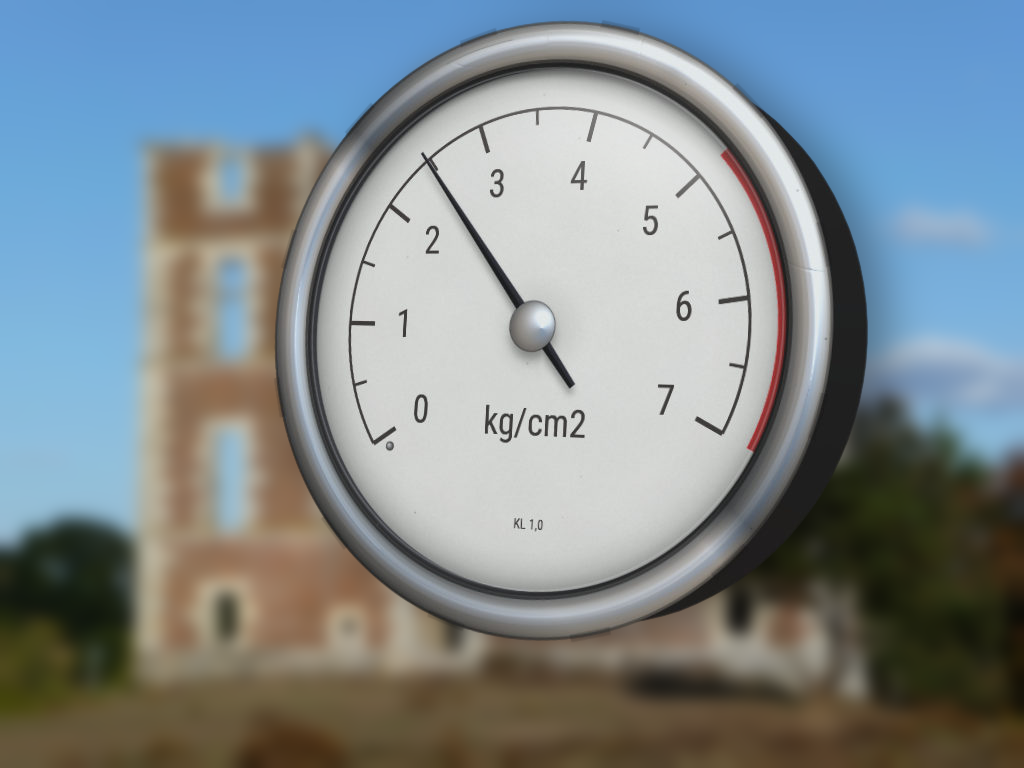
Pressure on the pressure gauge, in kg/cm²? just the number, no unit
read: 2.5
